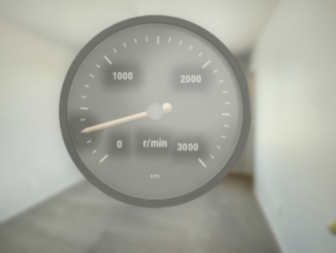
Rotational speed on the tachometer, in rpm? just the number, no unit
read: 300
